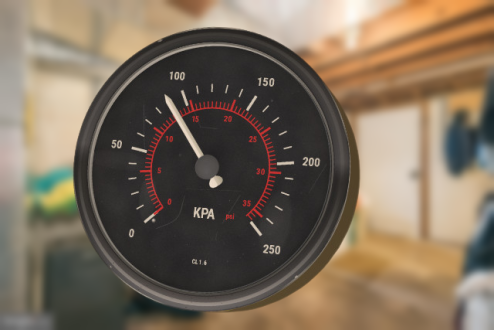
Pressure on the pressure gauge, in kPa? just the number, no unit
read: 90
